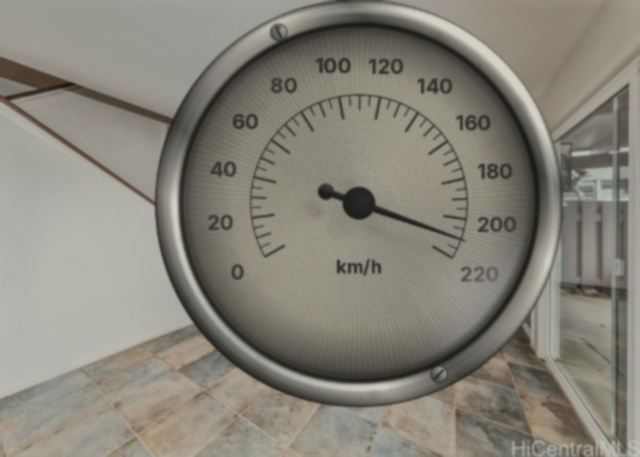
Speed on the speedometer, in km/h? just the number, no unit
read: 210
